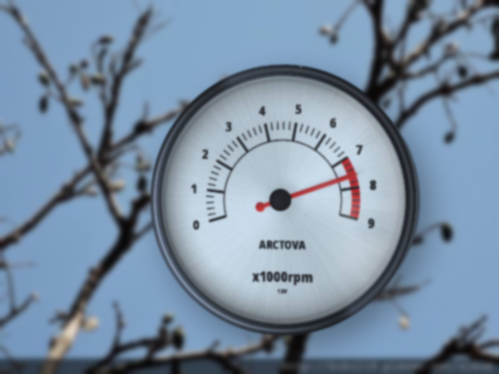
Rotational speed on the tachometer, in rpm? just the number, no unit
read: 7600
